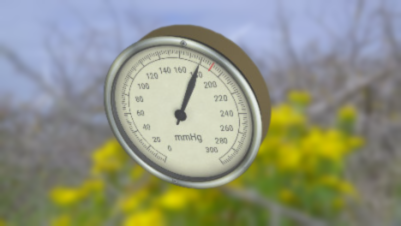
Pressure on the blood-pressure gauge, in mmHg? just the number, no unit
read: 180
